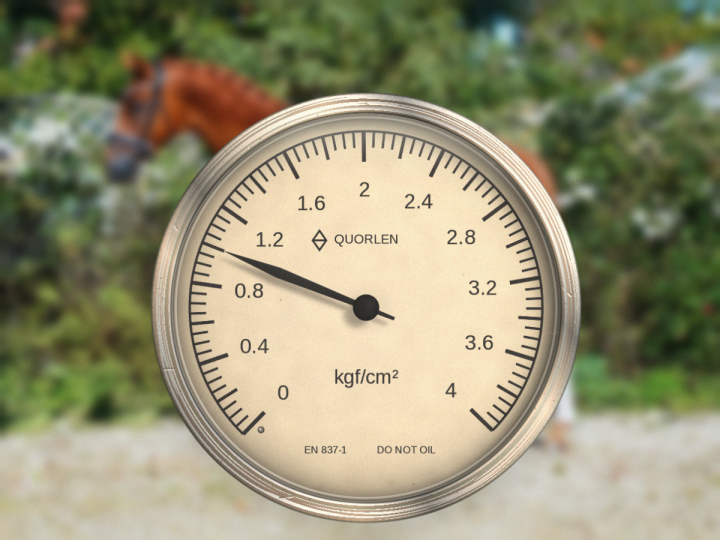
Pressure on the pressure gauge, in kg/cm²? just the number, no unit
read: 1
